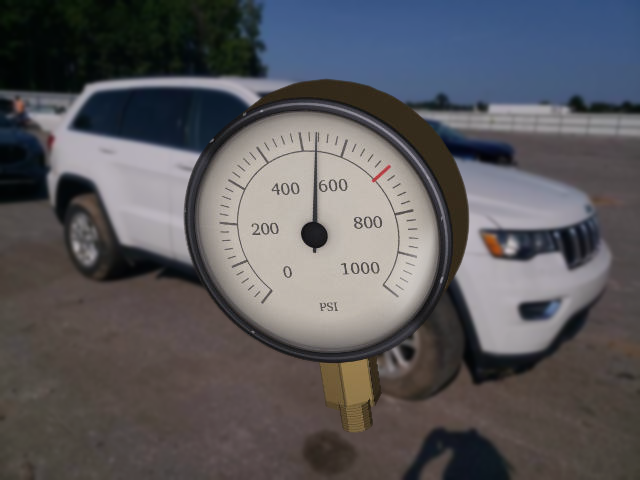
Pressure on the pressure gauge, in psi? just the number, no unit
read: 540
